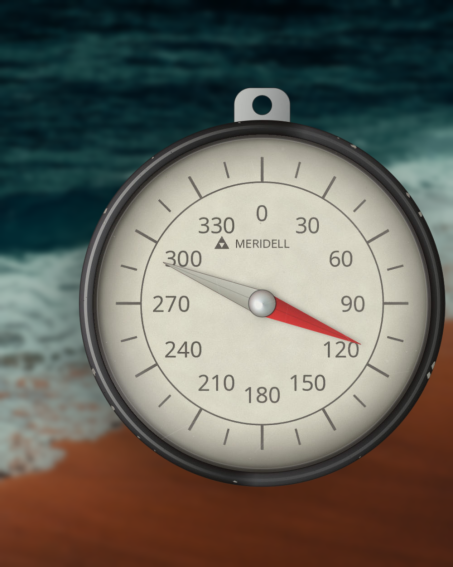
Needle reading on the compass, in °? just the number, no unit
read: 112.5
